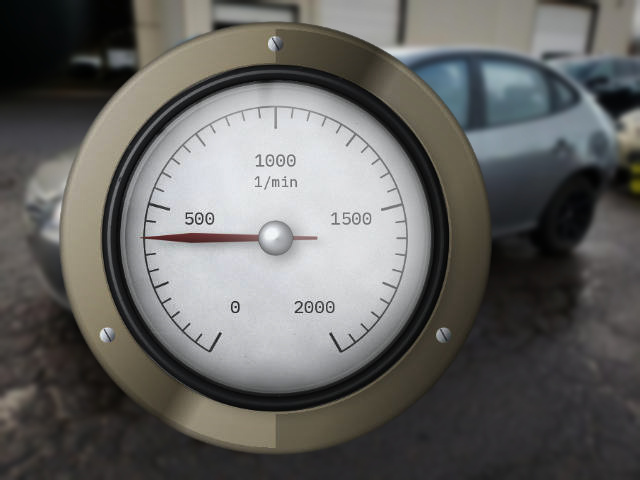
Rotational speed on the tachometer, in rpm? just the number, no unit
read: 400
